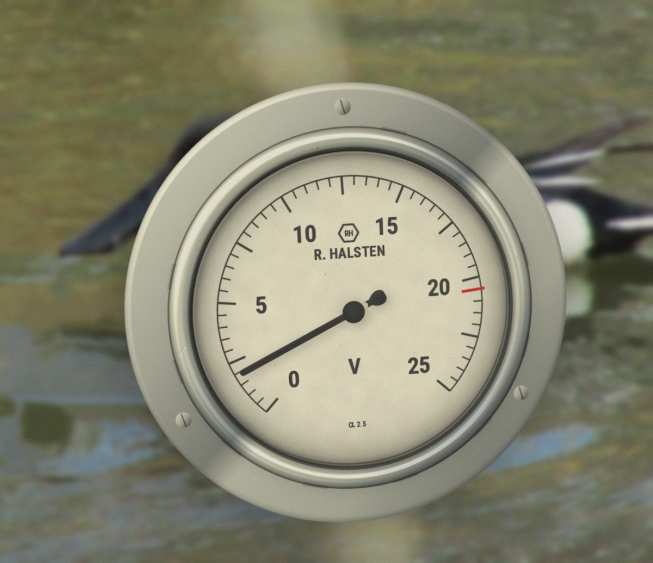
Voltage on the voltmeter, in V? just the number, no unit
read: 2
